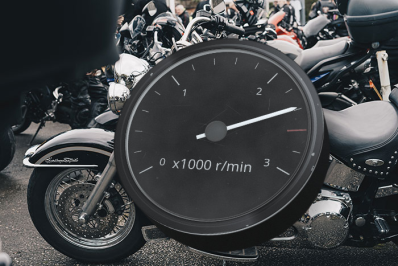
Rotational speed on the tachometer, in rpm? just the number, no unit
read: 2400
